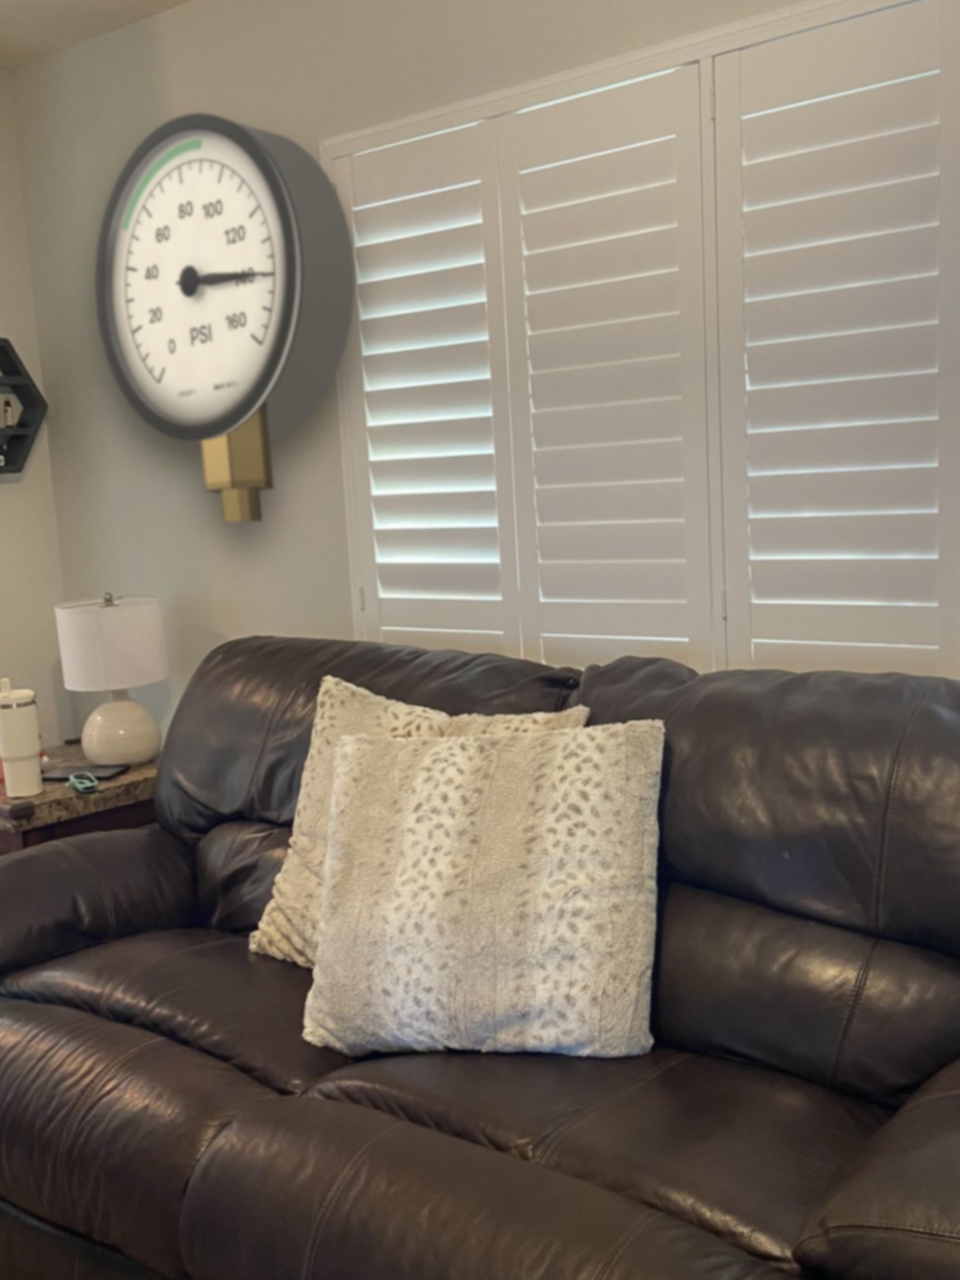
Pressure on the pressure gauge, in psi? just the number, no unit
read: 140
